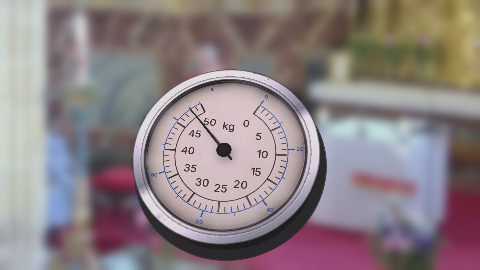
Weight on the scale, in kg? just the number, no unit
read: 48
